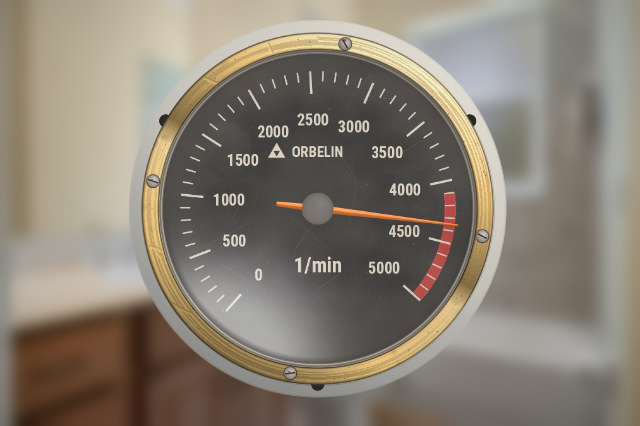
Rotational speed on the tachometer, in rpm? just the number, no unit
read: 4350
